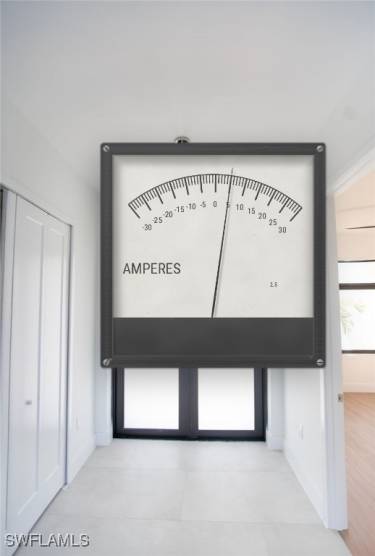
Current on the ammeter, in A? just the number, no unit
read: 5
